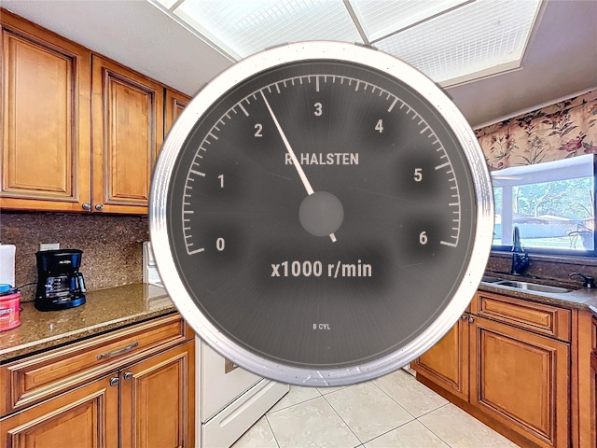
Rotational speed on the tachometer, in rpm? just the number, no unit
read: 2300
